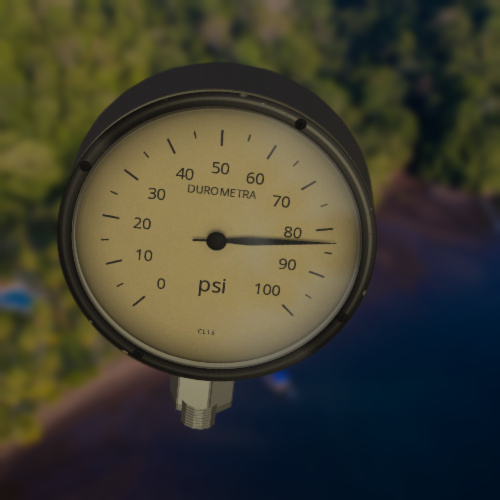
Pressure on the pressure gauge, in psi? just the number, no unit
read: 82.5
